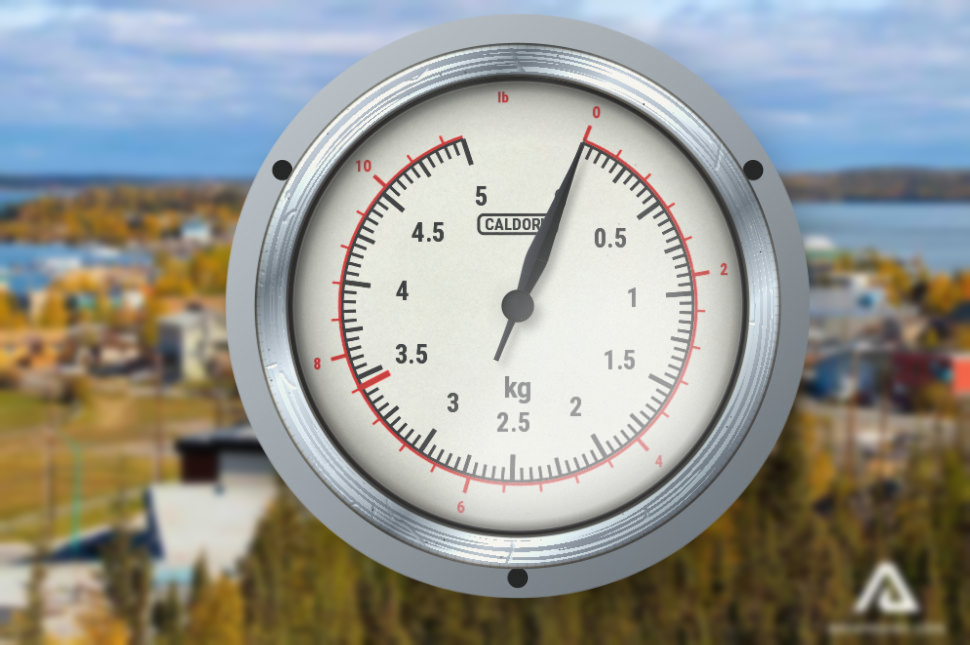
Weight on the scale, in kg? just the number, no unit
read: 0
